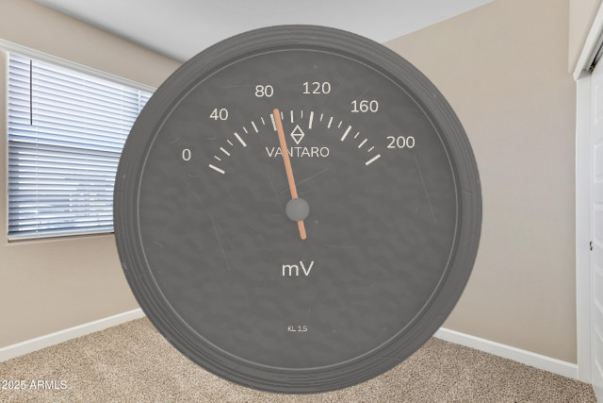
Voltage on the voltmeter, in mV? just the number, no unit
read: 85
